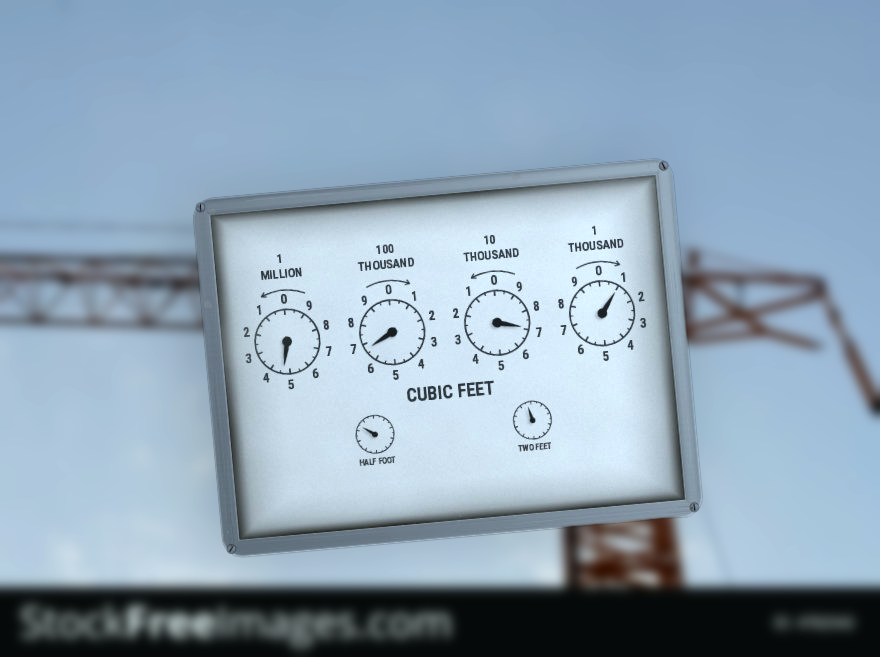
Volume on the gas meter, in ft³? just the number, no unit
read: 467100
